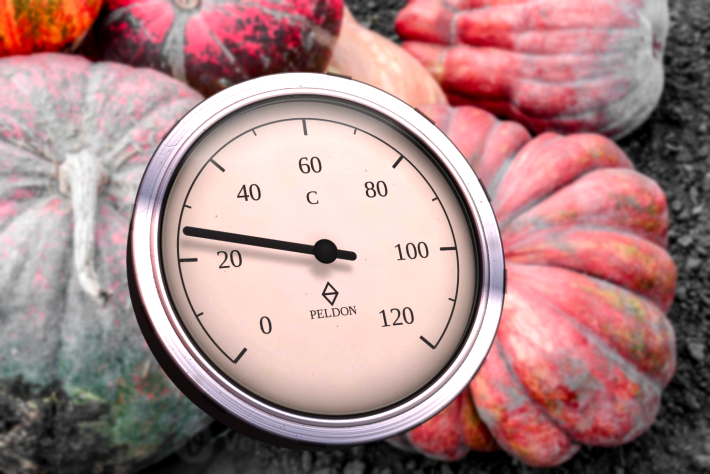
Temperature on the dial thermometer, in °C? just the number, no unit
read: 25
